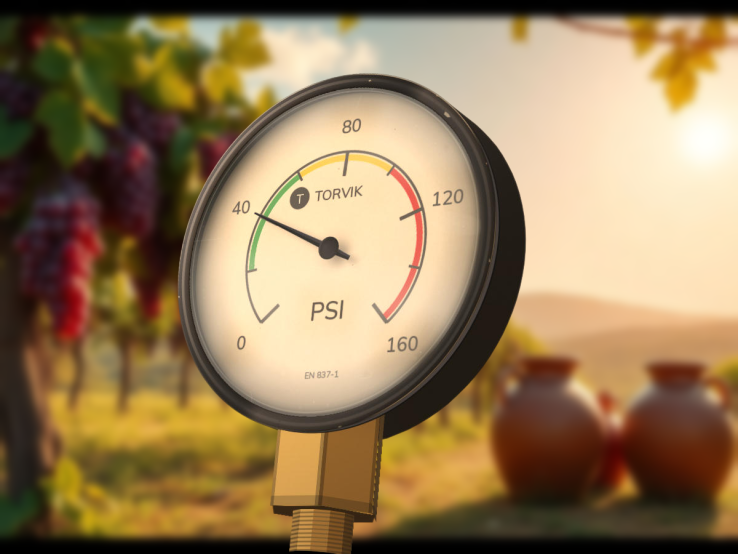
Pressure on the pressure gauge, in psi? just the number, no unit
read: 40
